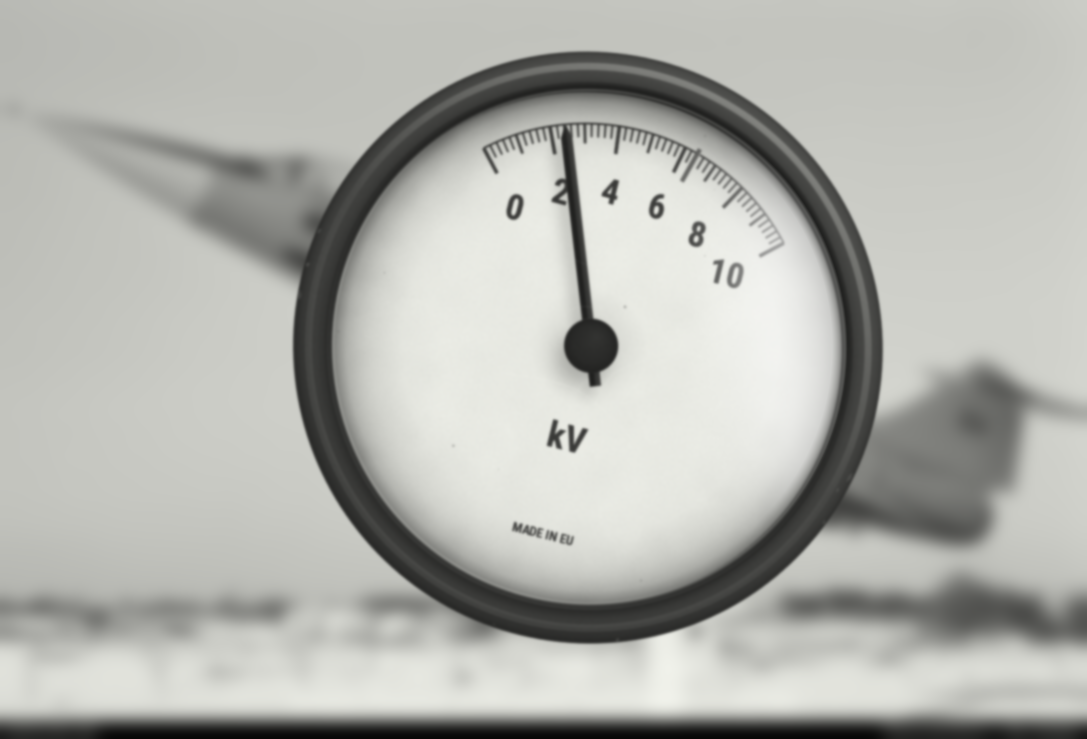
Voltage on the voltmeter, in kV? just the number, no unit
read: 2.4
